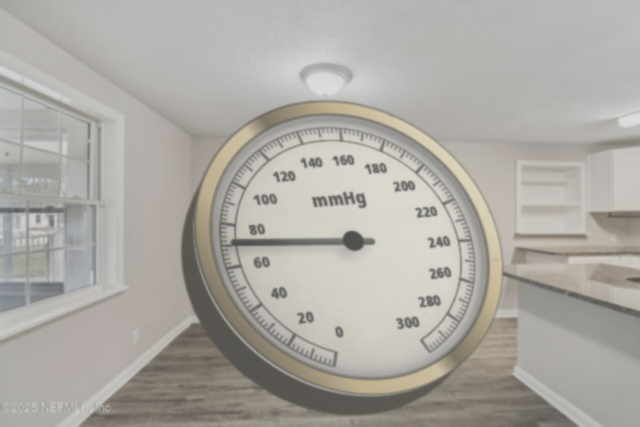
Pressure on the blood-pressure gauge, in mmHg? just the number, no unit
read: 70
